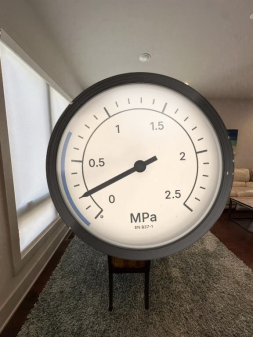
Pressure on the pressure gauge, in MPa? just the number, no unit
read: 0.2
